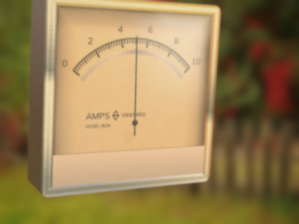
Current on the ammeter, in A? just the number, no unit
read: 5
